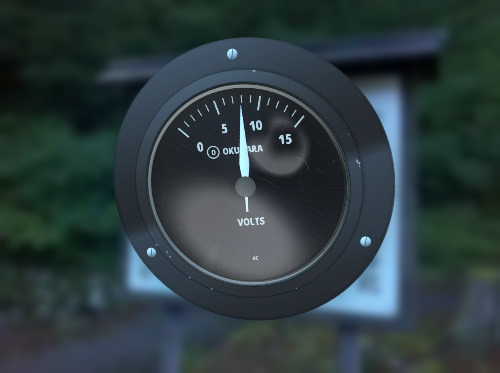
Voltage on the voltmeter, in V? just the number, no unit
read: 8
